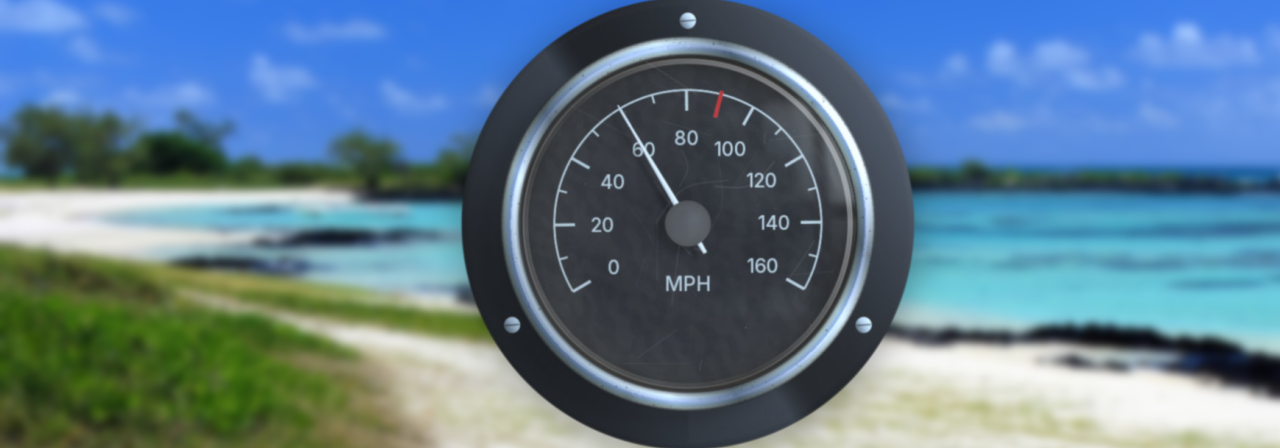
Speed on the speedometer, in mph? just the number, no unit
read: 60
